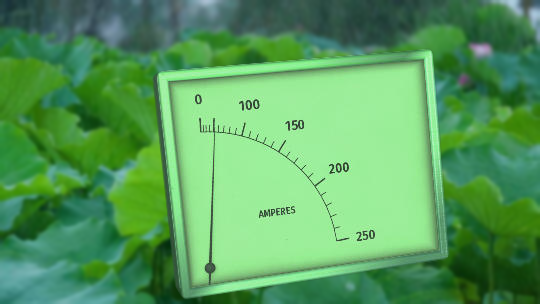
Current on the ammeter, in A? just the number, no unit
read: 50
